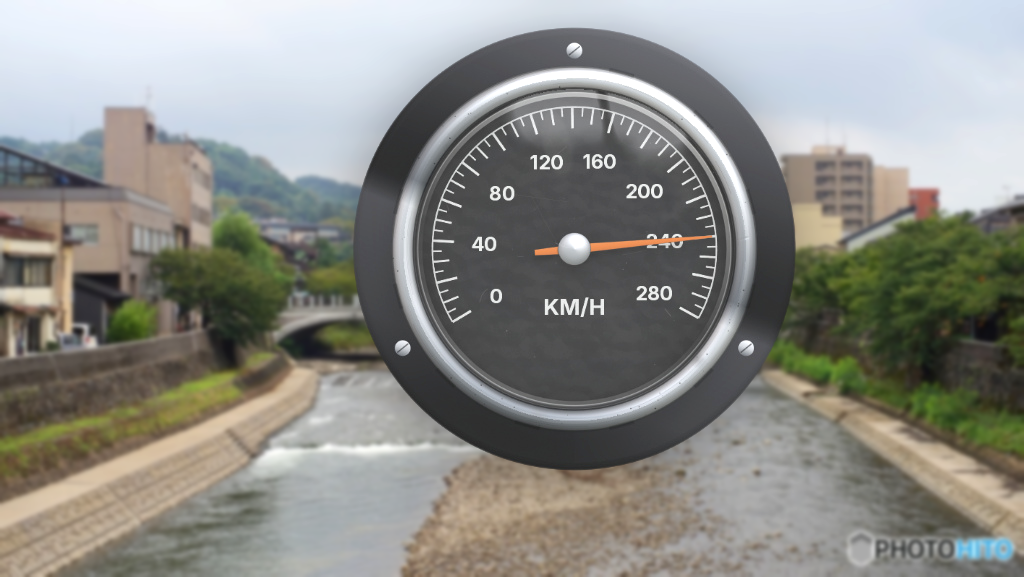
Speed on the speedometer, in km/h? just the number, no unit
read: 240
